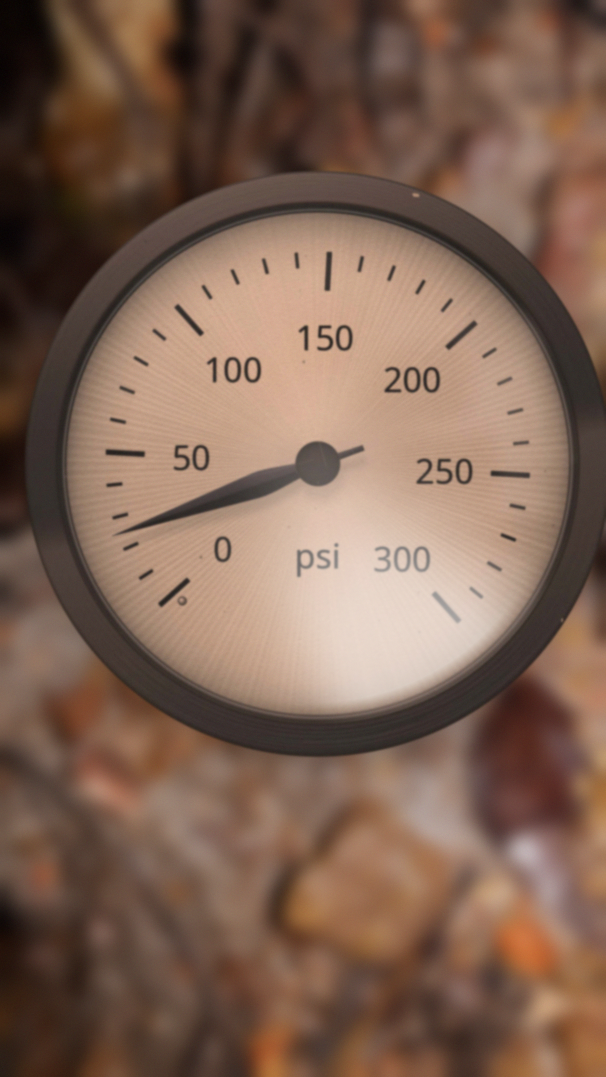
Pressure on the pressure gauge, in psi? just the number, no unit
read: 25
